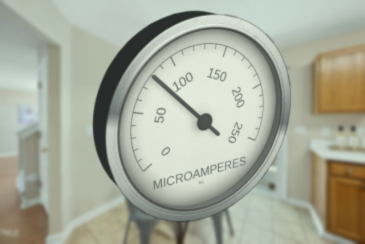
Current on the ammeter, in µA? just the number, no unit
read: 80
